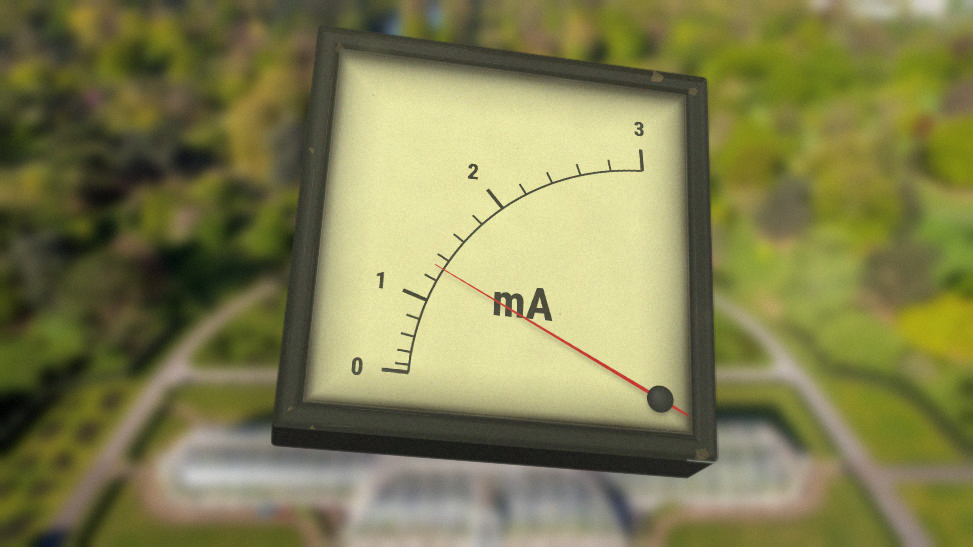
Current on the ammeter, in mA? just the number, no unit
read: 1.3
